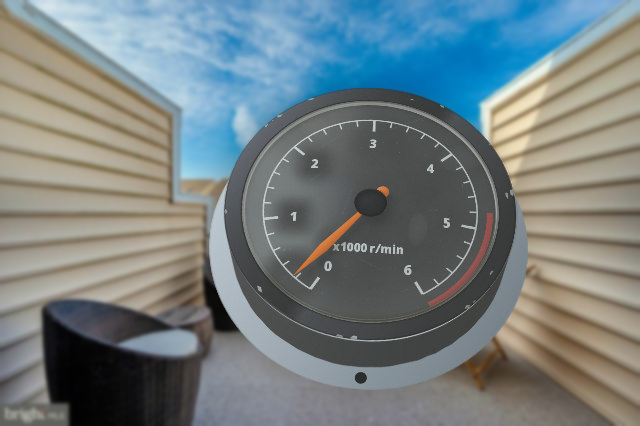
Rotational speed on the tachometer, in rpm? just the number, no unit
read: 200
